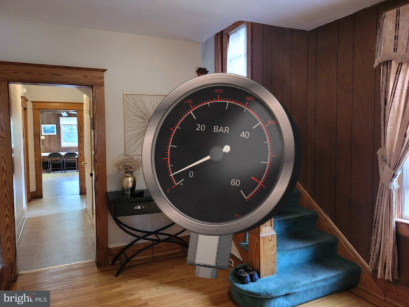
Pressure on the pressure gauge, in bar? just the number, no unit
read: 2.5
